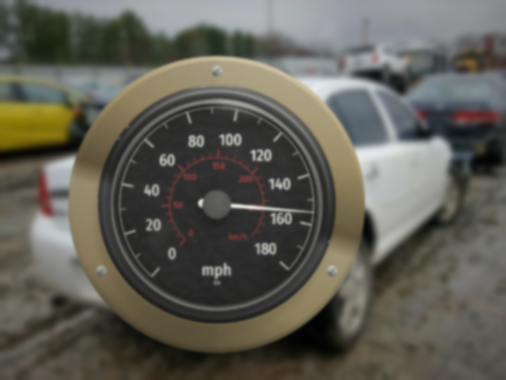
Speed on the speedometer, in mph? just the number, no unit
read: 155
